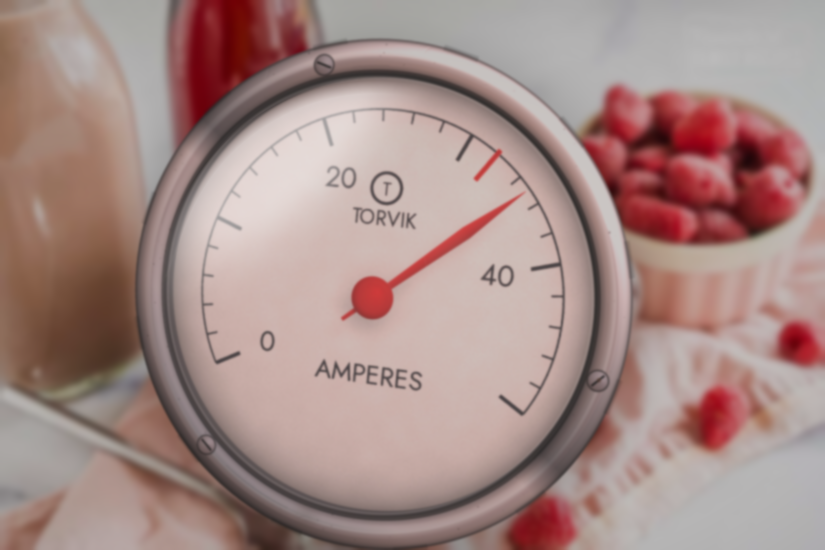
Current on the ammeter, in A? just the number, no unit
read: 35
